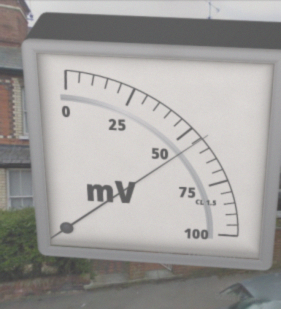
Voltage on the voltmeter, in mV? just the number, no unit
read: 55
